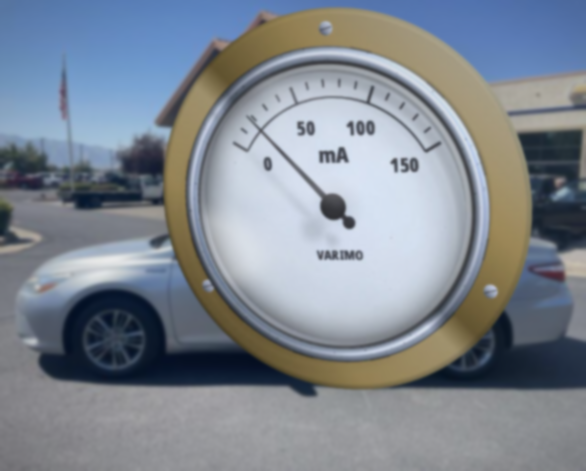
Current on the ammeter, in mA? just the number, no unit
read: 20
